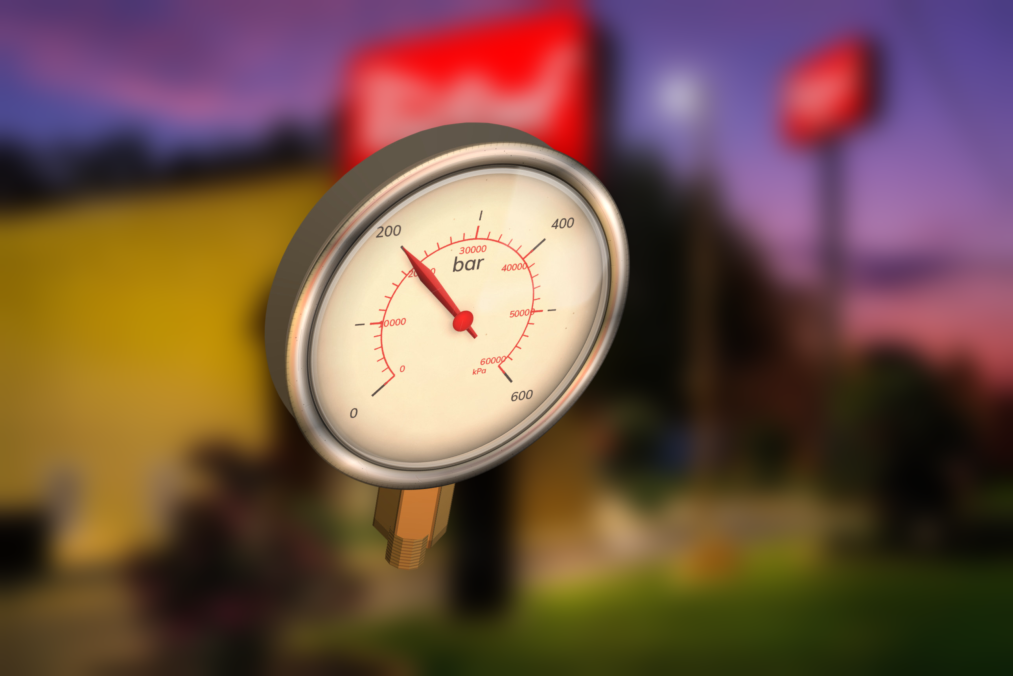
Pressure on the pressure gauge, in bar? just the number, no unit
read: 200
